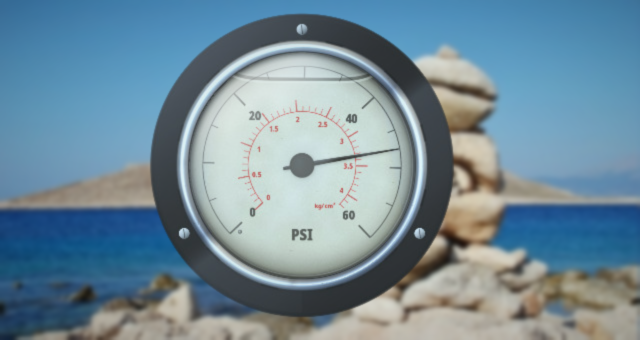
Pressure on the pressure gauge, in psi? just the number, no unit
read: 47.5
